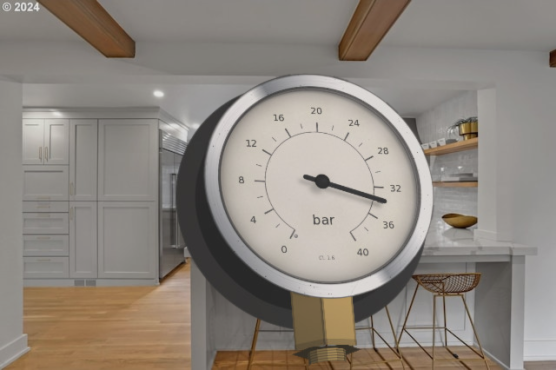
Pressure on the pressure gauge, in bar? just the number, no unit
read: 34
